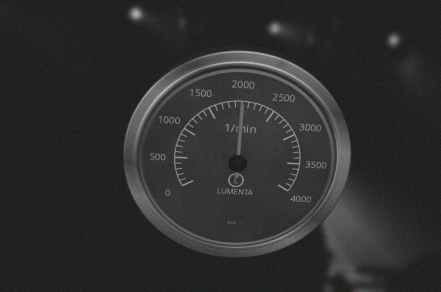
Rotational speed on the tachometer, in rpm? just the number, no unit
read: 2000
